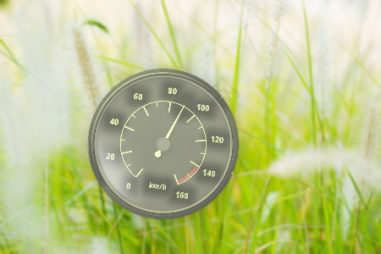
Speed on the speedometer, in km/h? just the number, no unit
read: 90
